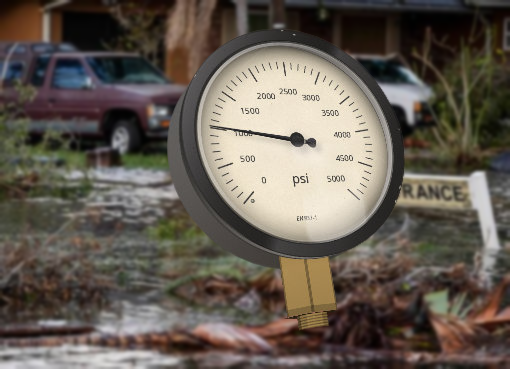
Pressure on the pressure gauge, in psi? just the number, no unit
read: 1000
